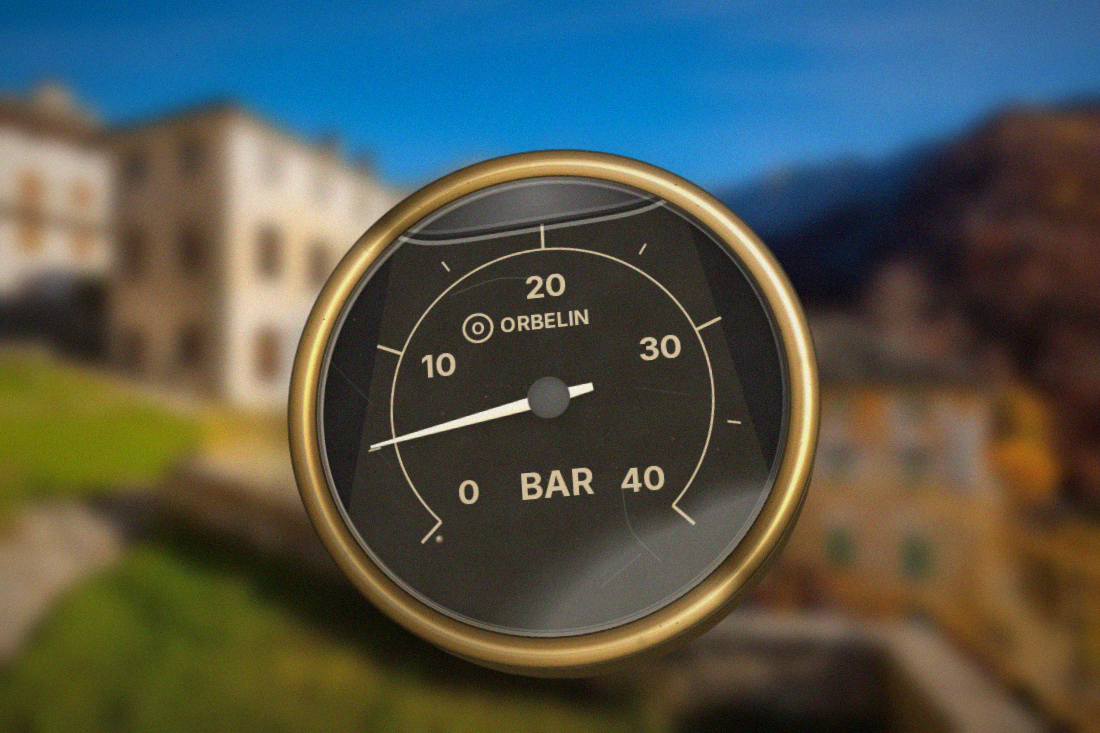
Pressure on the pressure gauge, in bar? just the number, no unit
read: 5
